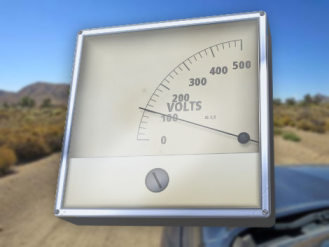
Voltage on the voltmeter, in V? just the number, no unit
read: 100
